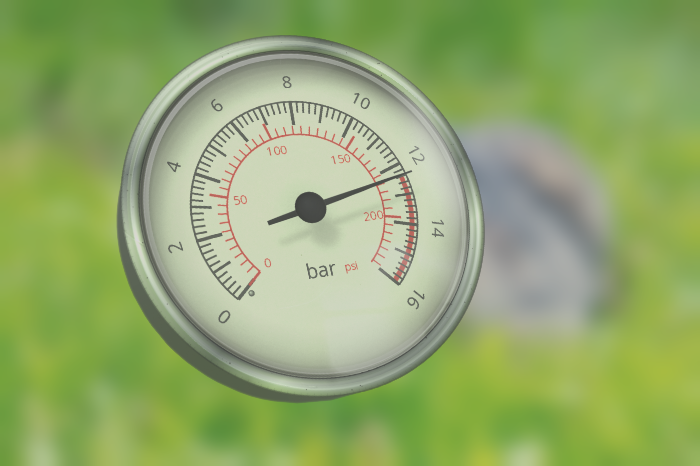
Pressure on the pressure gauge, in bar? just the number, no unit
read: 12.4
